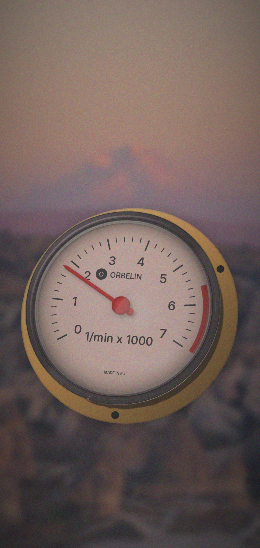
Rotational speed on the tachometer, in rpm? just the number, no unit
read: 1800
